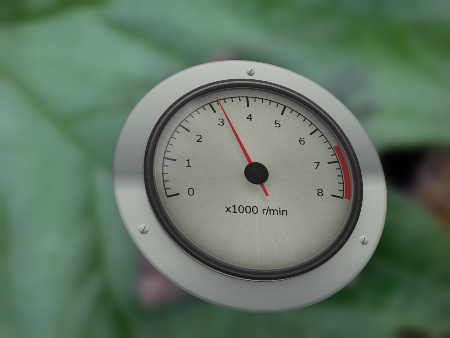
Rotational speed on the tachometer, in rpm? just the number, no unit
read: 3200
